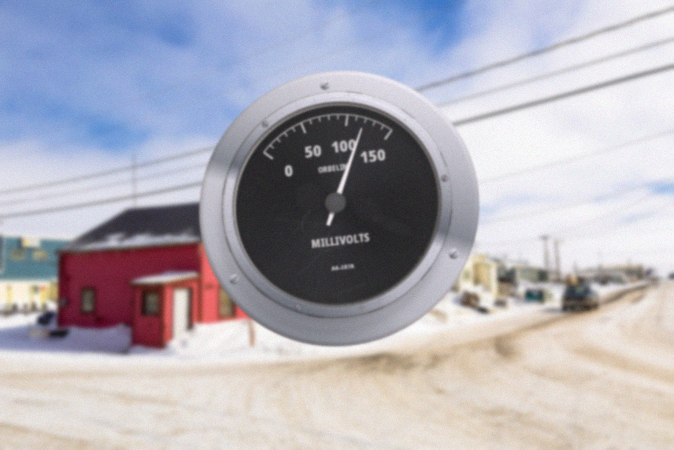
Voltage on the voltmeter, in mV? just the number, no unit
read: 120
